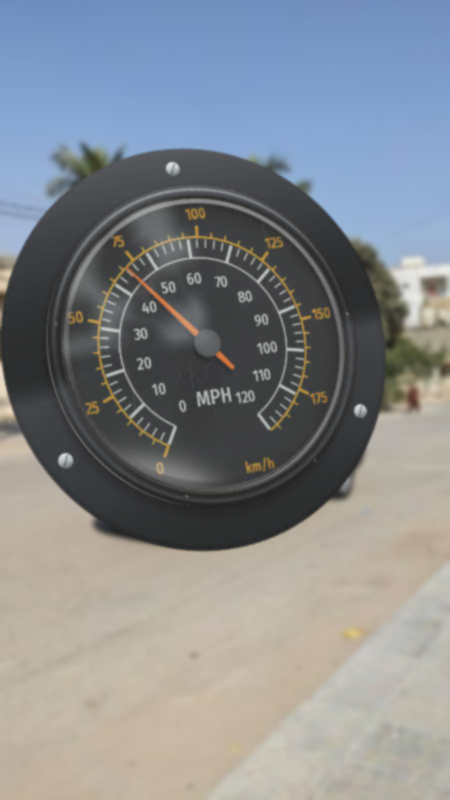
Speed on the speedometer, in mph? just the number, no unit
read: 44
